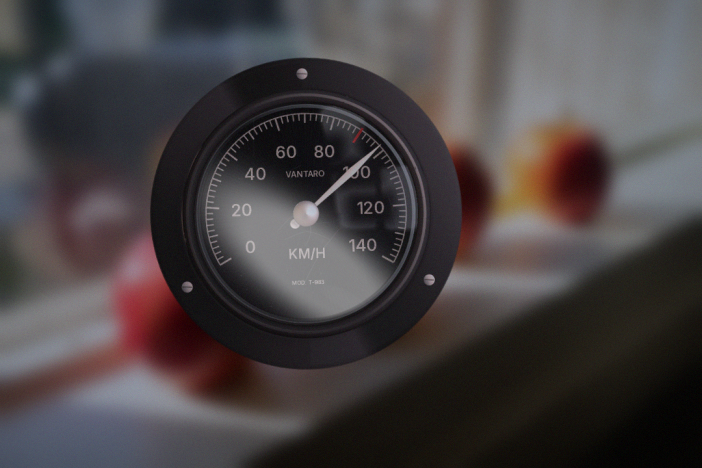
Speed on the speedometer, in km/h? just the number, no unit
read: 98
